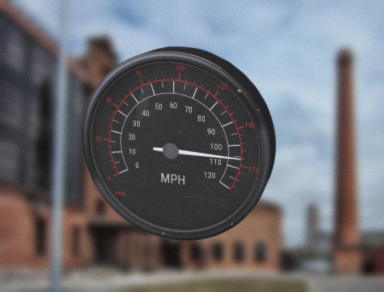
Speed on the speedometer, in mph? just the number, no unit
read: 105
